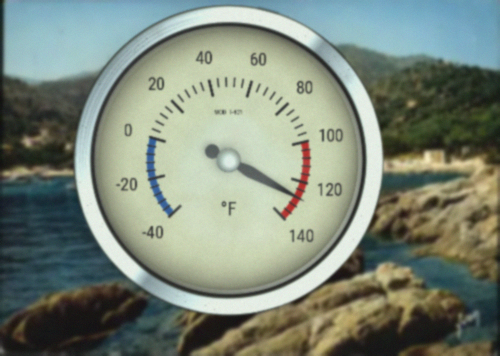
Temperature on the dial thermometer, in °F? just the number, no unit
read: 128
